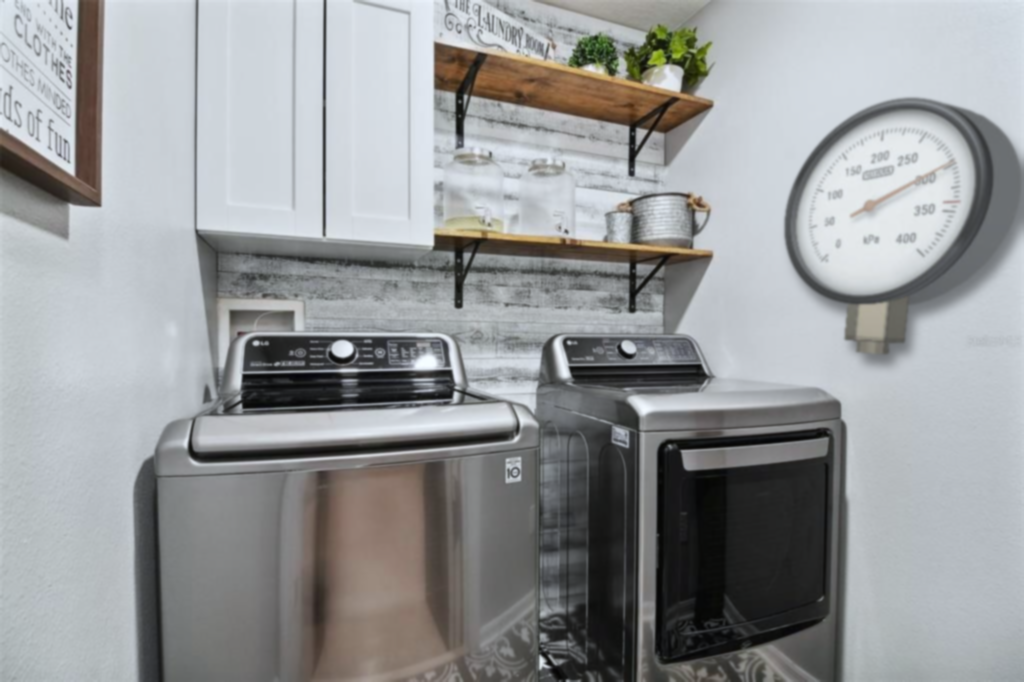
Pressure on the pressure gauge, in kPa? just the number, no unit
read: 300
